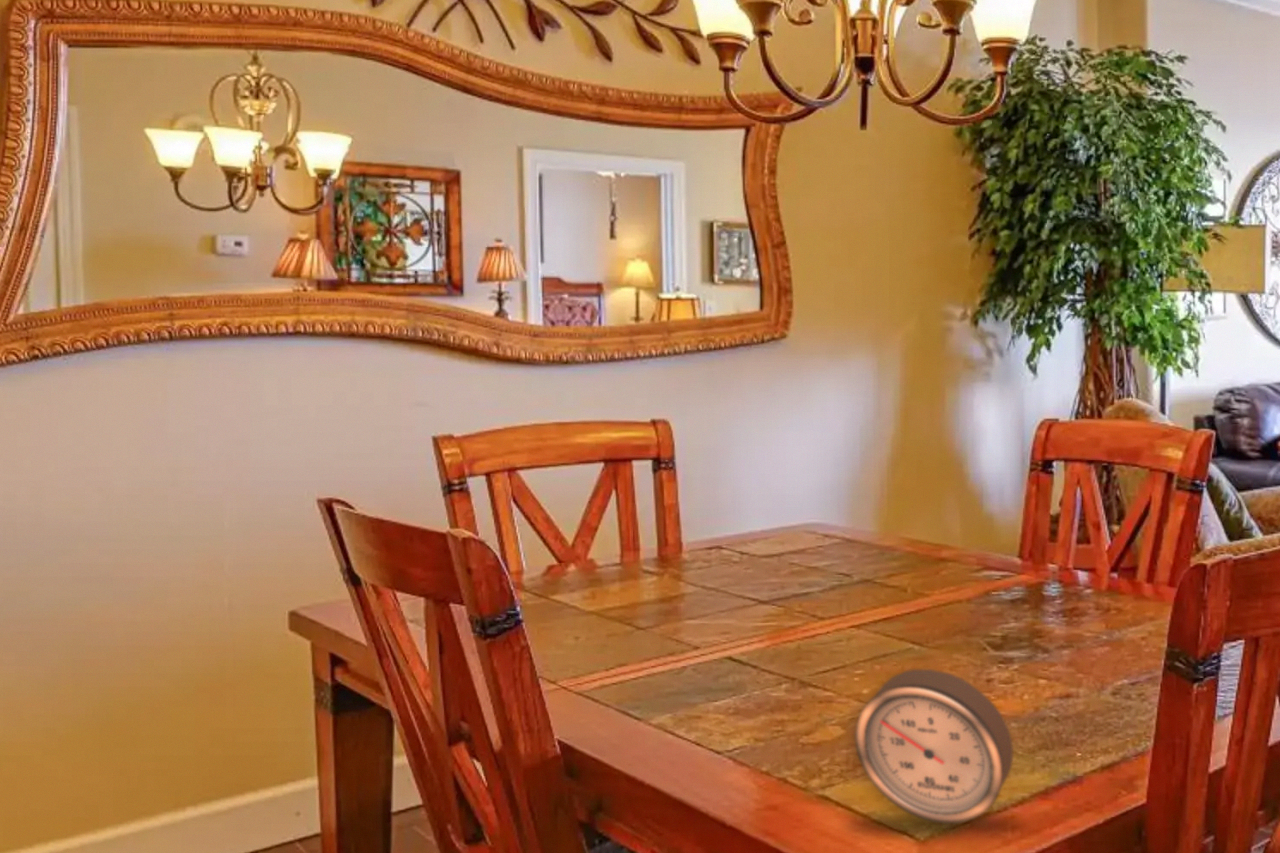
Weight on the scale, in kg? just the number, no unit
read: 130
